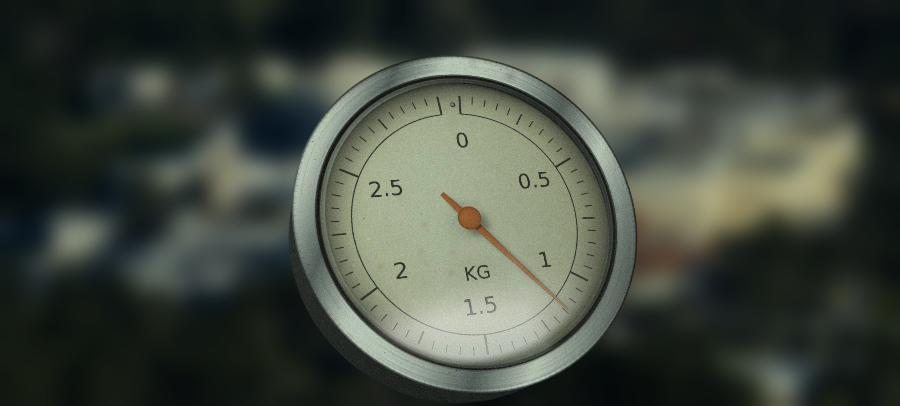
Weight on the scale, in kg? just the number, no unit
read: 1.15
